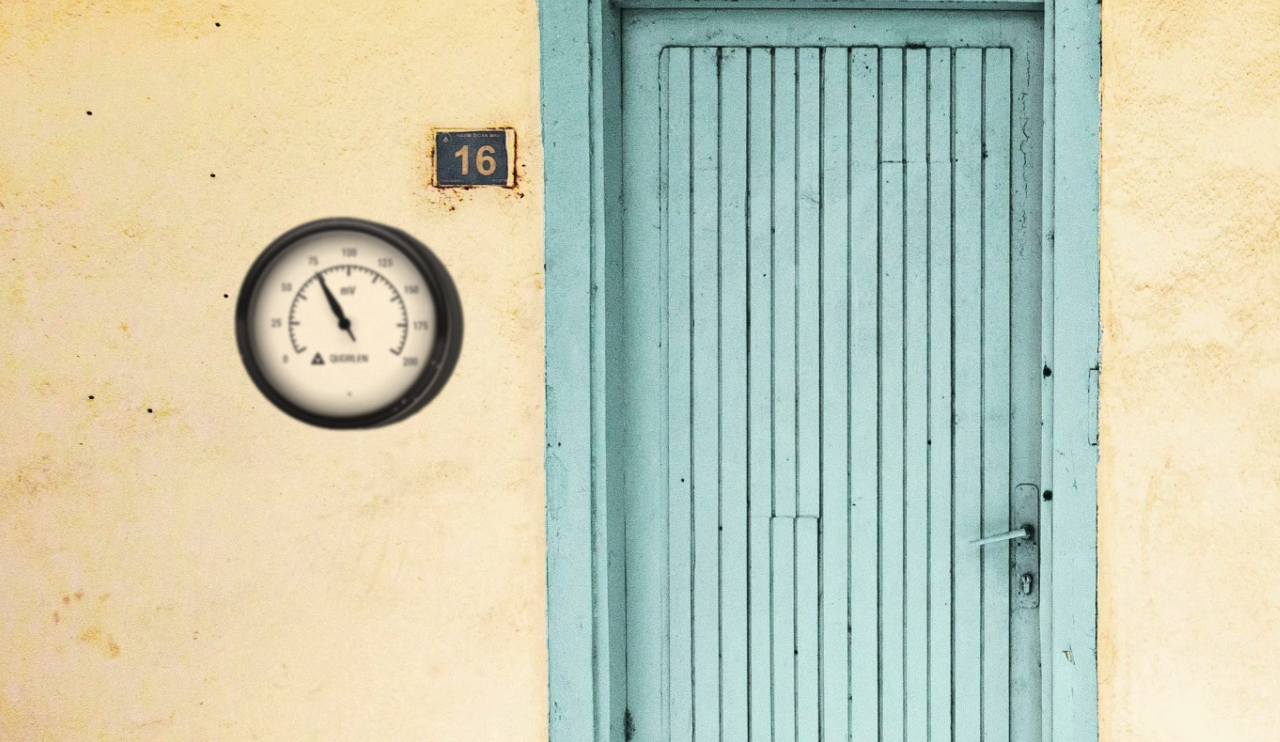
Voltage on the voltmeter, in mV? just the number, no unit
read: 75
